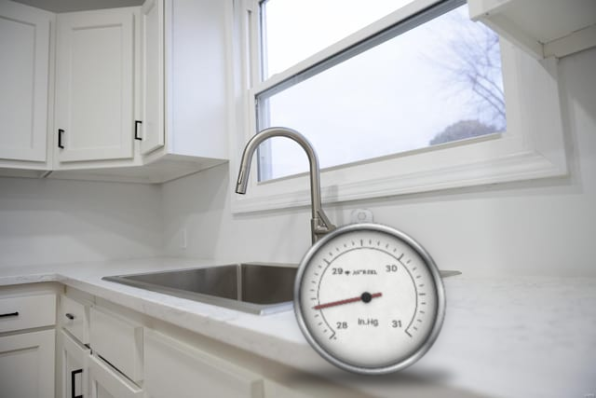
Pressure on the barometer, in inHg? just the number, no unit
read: 28.4
